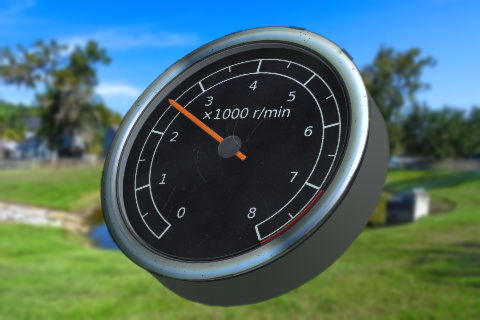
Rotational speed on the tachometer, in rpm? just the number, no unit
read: 2500
